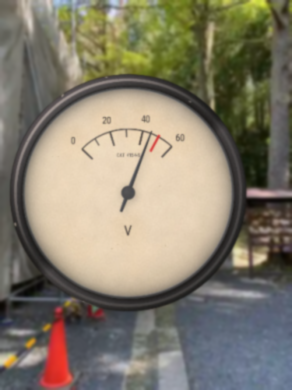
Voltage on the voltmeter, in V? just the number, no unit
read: 45
